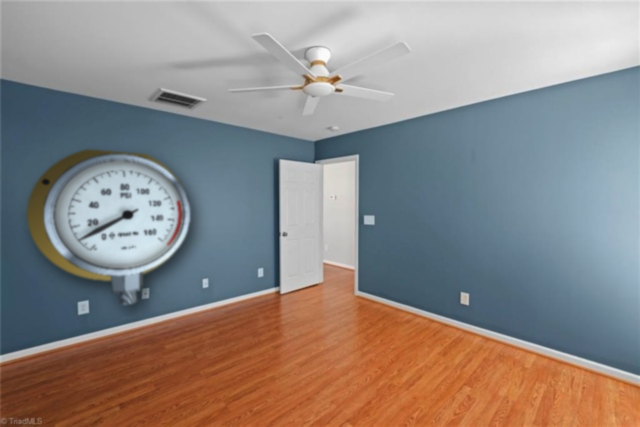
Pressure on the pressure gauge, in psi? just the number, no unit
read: 10
